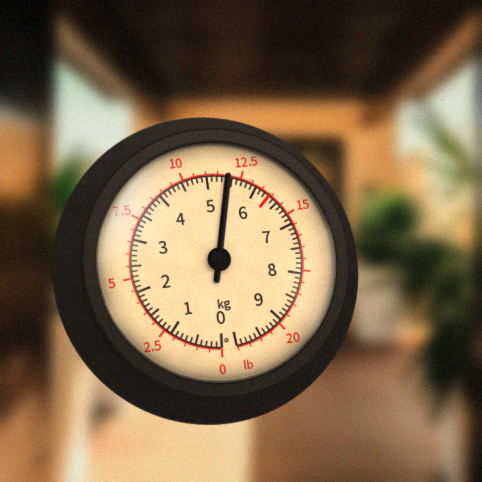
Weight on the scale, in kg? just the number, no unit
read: 5.4
